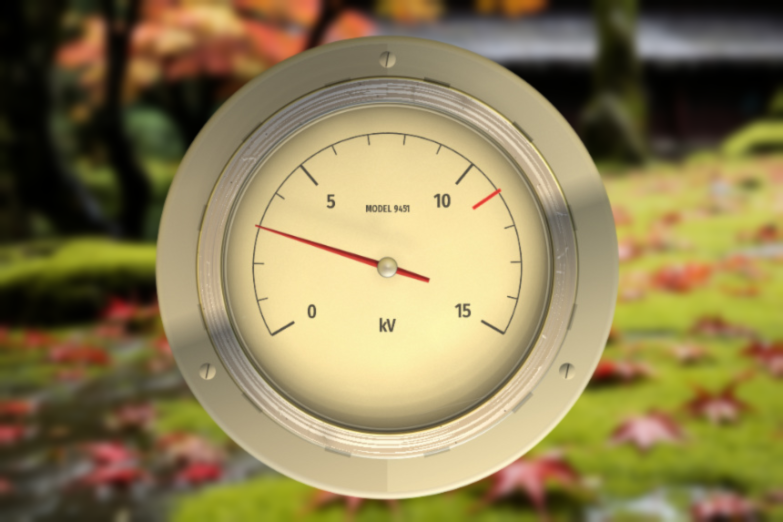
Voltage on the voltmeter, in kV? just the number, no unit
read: 3
